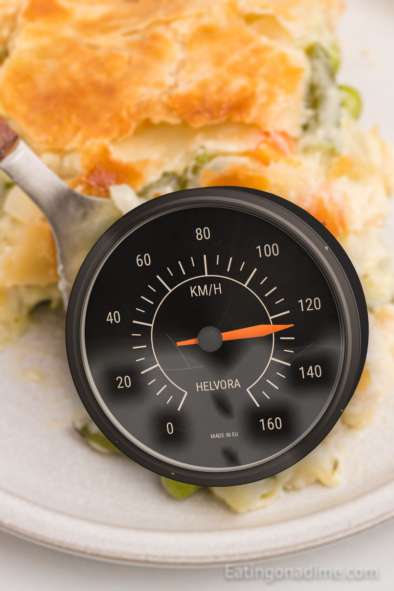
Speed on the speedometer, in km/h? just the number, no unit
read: 125
